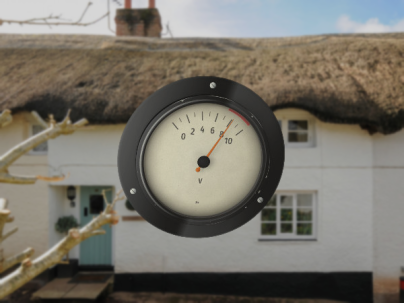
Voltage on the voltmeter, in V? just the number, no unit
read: 8
